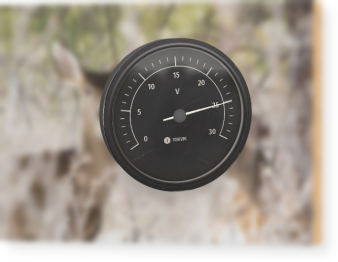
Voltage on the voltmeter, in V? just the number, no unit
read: 25
